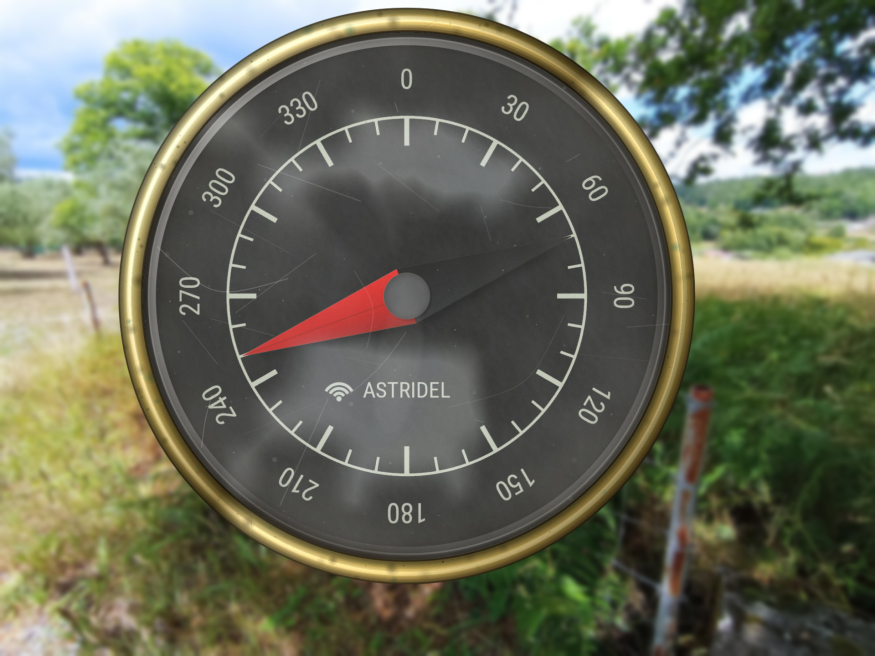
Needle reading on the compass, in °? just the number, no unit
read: 250
